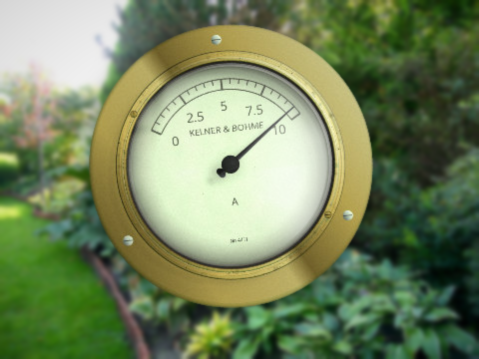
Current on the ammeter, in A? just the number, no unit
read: 9.5
